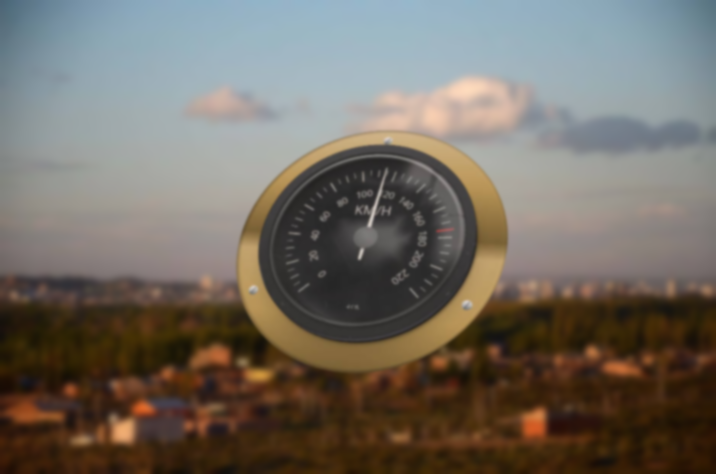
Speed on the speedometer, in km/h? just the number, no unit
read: 115
